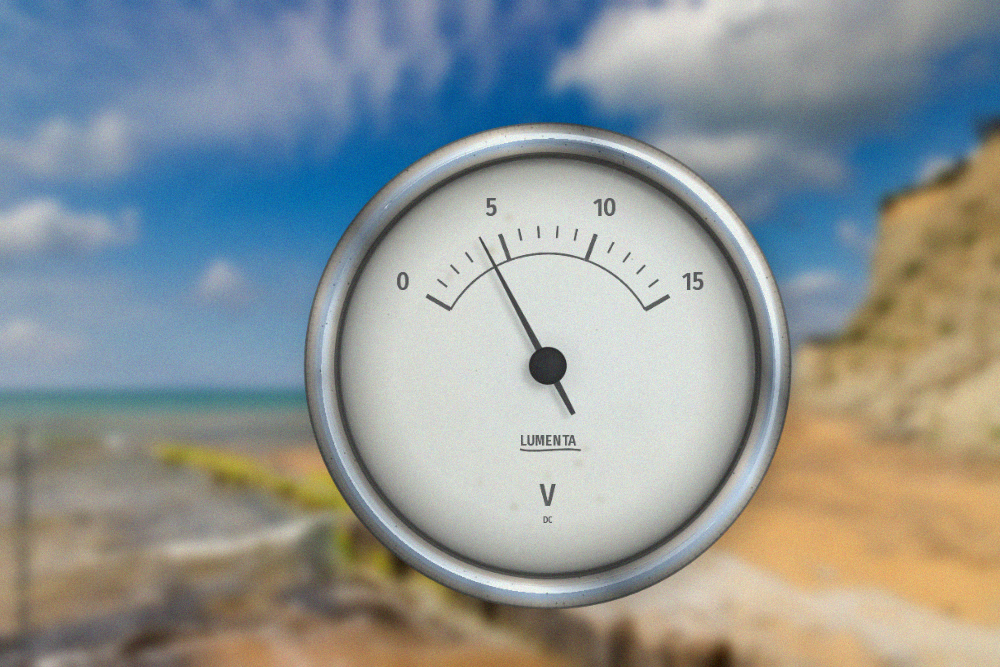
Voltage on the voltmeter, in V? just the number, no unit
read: 4
